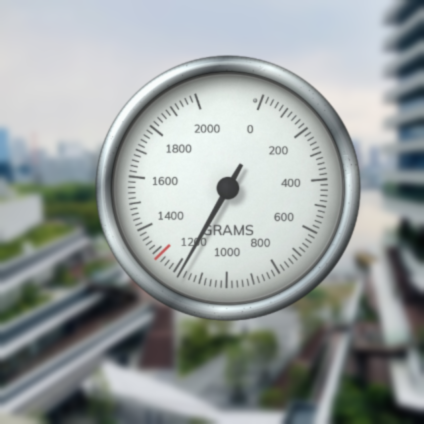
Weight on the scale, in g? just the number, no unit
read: 1180
